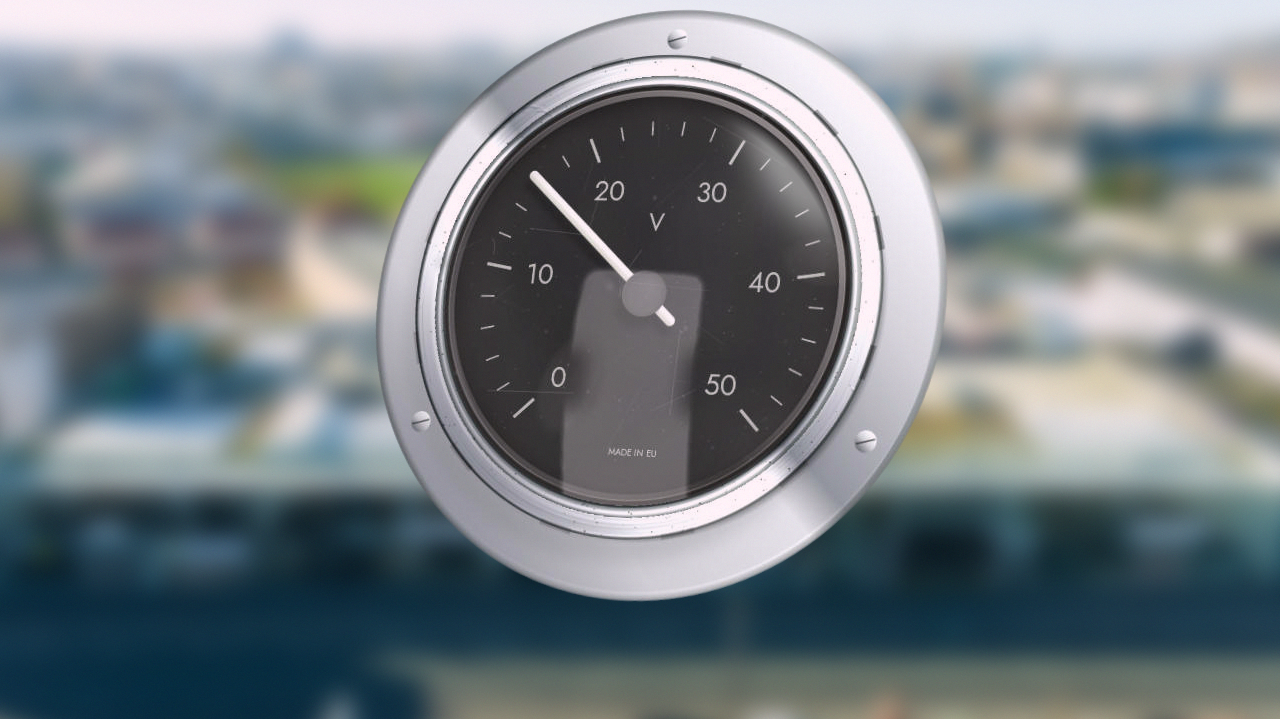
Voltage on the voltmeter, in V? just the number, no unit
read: 16
